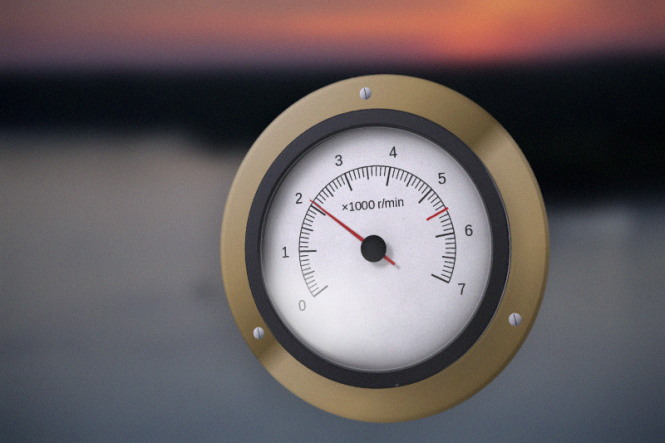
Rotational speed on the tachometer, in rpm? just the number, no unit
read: 2100
